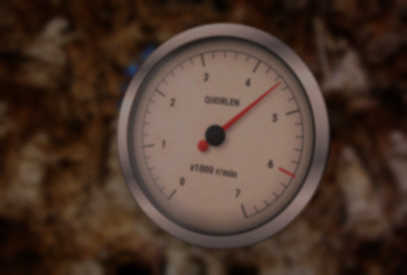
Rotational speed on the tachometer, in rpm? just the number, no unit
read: 4500
